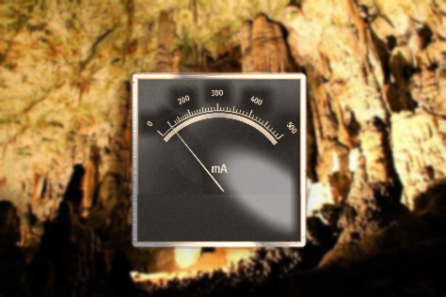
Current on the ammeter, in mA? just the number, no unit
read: 100
